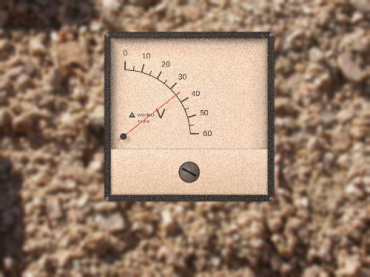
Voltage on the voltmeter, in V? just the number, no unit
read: 35
